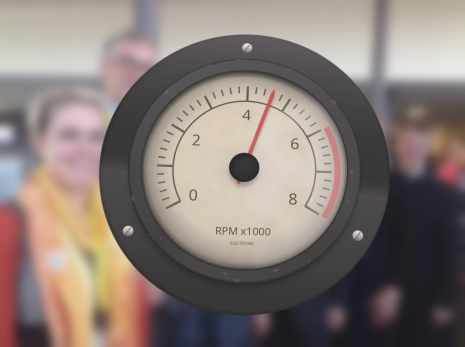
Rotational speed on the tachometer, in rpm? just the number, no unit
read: 4600
